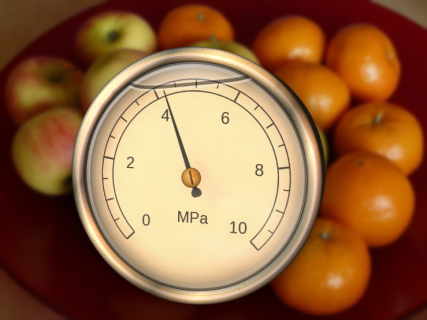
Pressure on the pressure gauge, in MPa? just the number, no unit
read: 4.25
